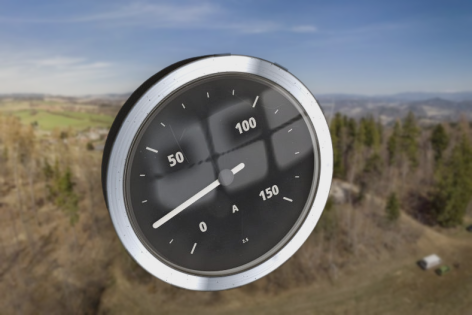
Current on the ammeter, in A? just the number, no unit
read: 20
